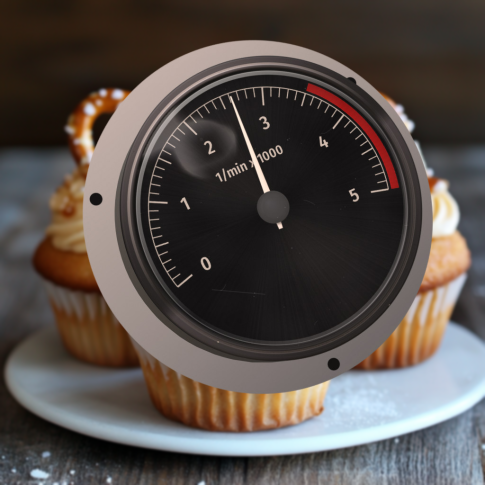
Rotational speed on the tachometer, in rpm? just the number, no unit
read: 2600
